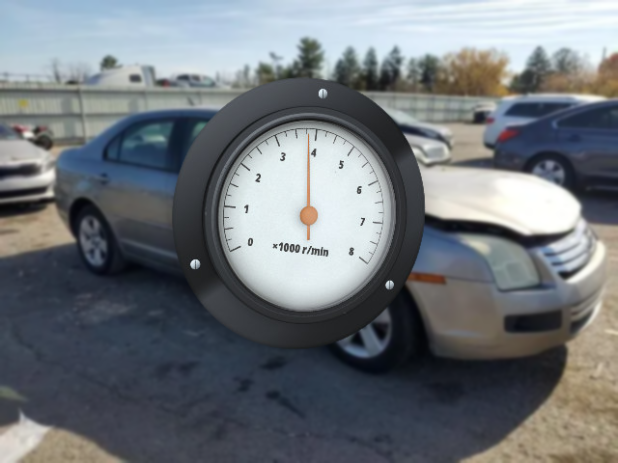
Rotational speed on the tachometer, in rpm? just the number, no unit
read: 3750
